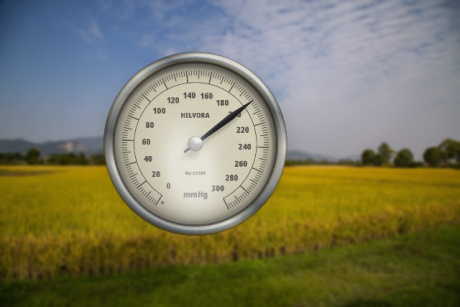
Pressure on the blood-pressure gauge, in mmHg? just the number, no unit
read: 200
